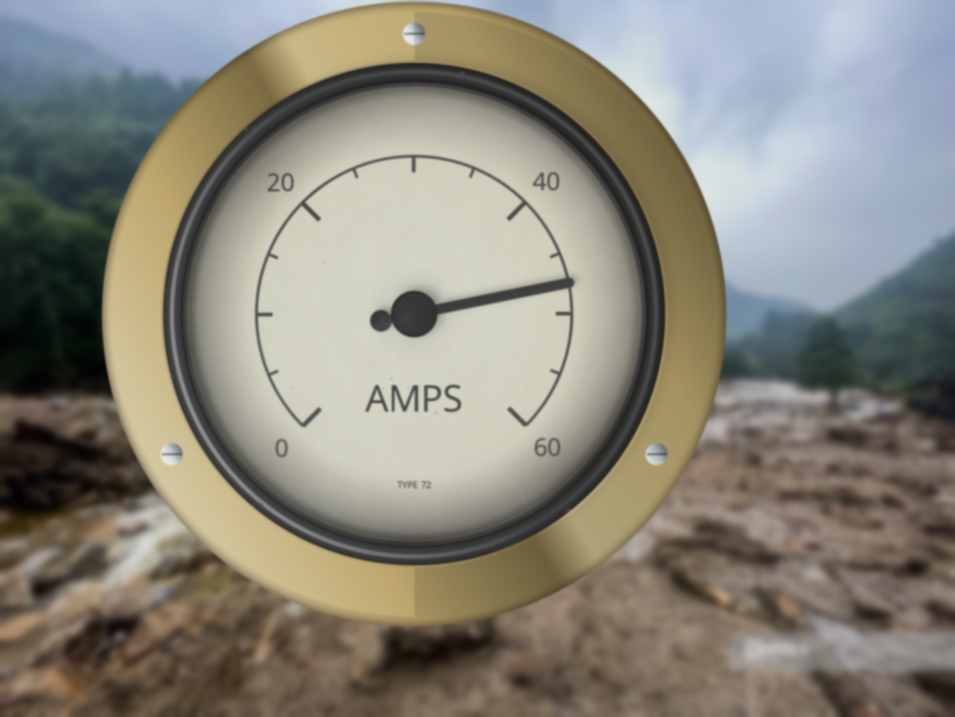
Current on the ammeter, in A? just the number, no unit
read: 47.5
